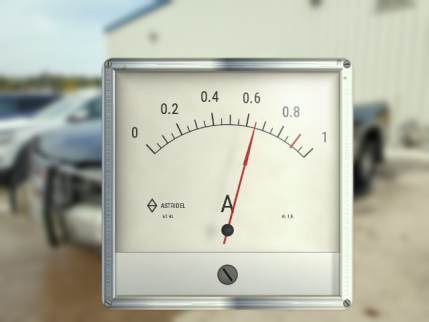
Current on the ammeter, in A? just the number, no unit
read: 0.65
